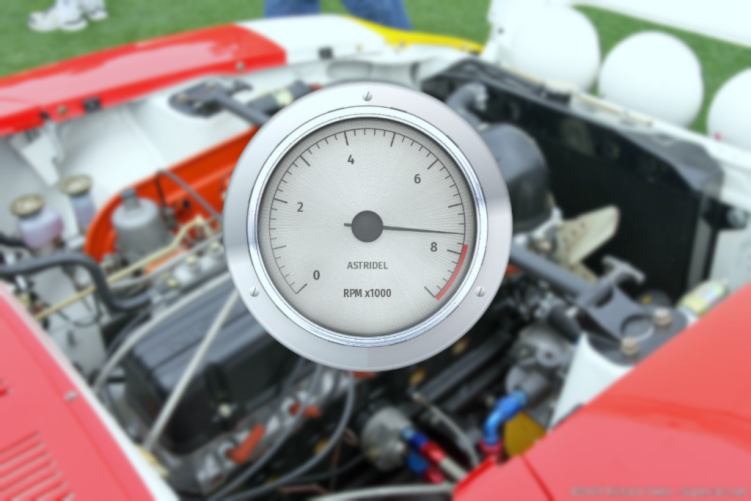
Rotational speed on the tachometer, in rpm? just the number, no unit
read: 7600
